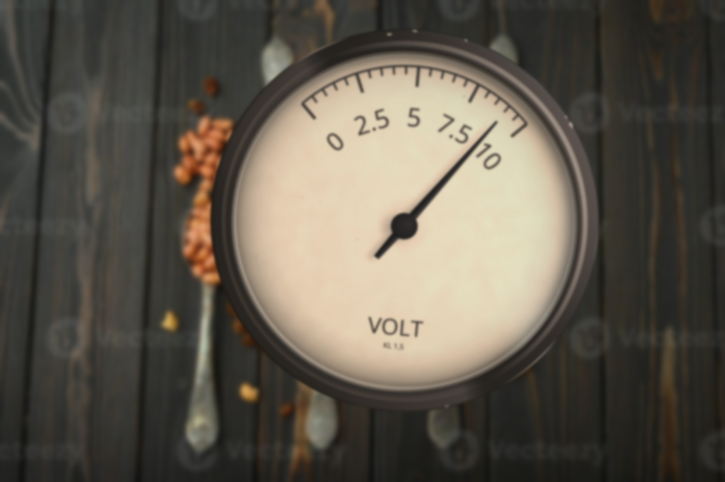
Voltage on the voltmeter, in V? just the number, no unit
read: 9
